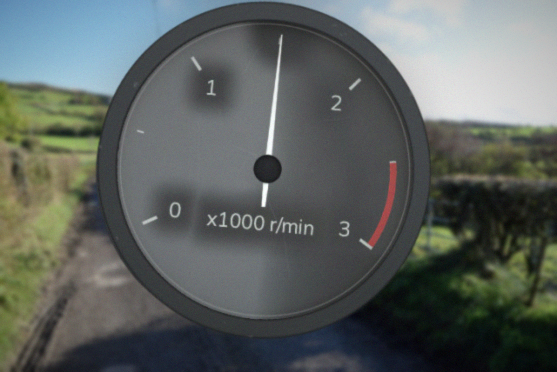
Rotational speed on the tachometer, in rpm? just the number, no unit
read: 1500
